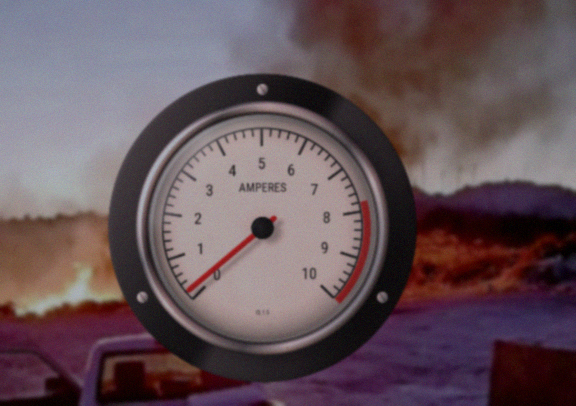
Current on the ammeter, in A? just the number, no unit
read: 0.2
